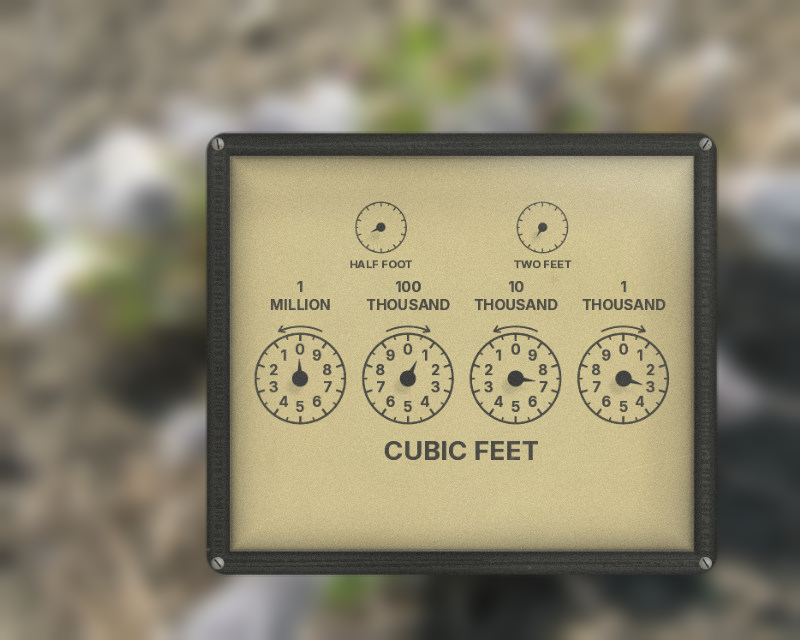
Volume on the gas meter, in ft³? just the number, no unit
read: 7300
